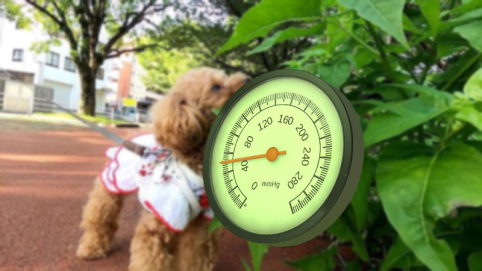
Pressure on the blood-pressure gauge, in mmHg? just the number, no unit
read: 50
